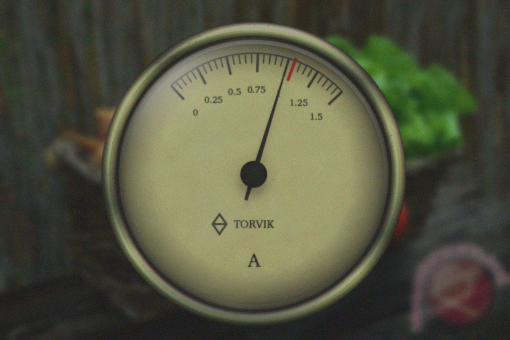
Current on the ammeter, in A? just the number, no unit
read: 1
